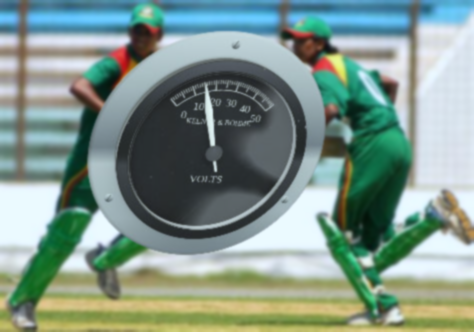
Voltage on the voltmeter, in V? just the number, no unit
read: 15
